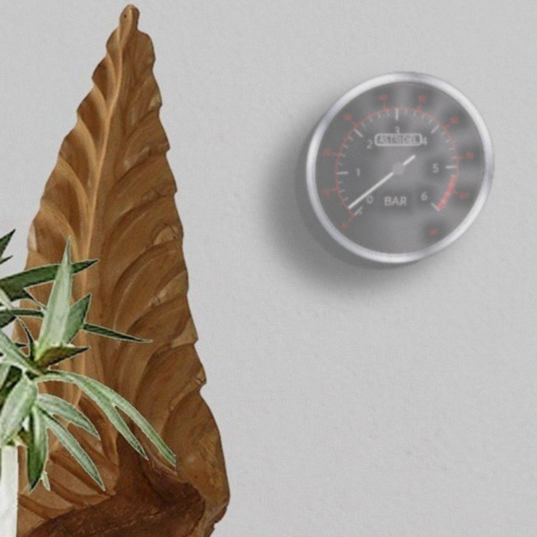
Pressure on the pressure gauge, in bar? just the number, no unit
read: 0.2
